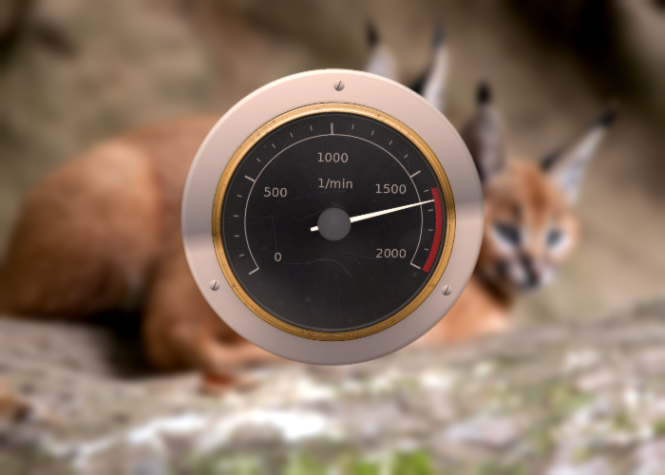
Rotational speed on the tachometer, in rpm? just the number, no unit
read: 1650
